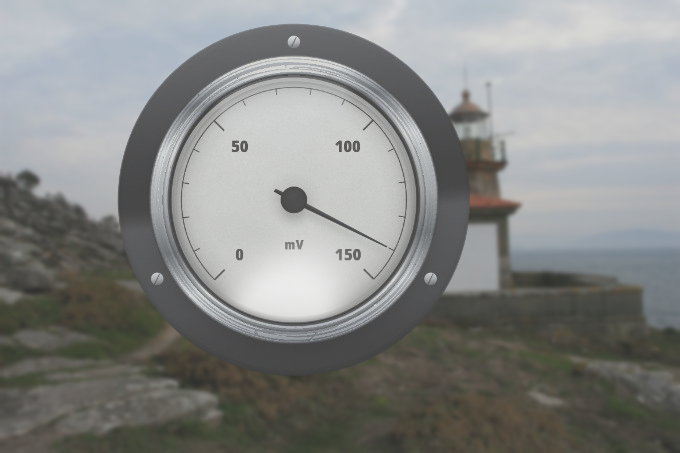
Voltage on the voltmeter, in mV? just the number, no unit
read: 140
